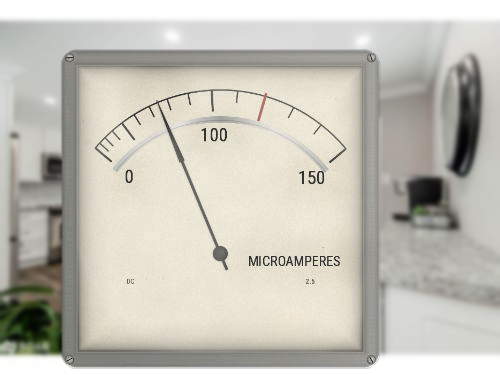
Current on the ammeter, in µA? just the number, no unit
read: 75
